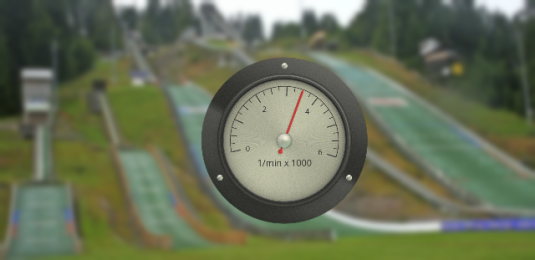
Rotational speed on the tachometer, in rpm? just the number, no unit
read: 3500
